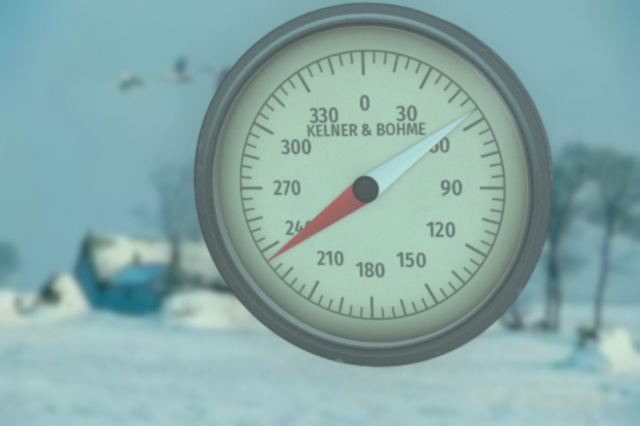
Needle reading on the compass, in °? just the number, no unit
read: 235
